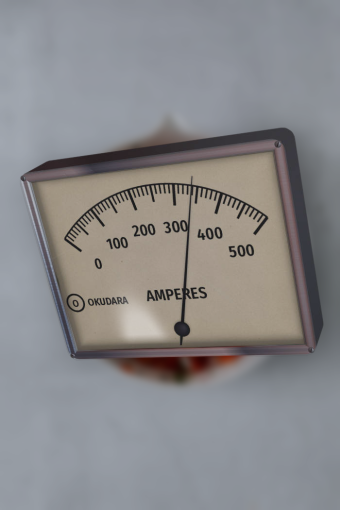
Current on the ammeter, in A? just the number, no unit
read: 340
